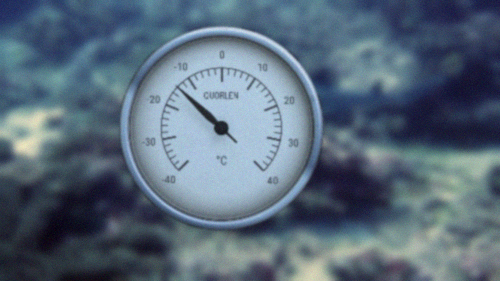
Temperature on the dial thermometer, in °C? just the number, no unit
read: -14
